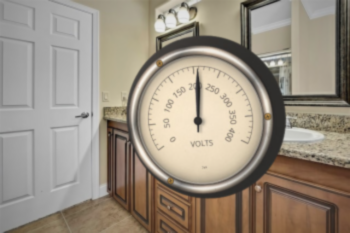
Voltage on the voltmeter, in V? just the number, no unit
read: 210
